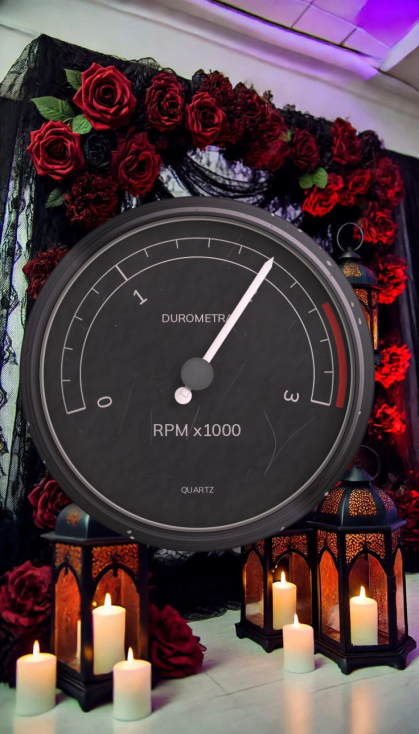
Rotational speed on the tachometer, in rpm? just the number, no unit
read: 2000
